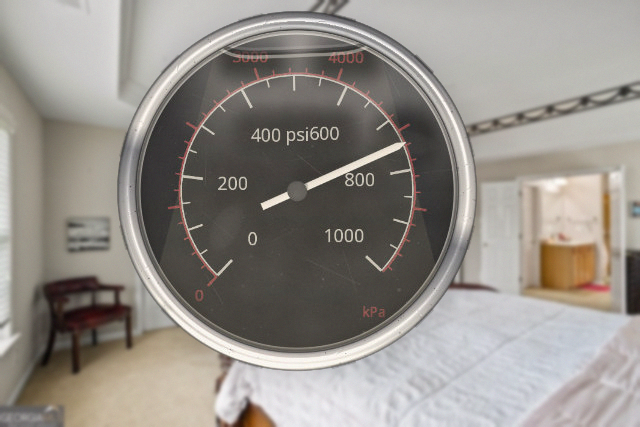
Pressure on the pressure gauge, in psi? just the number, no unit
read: 750
